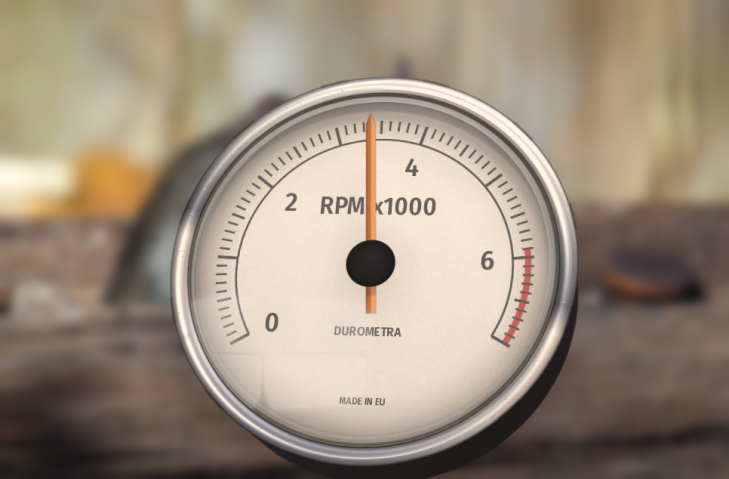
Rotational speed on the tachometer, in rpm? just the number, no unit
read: 3400
